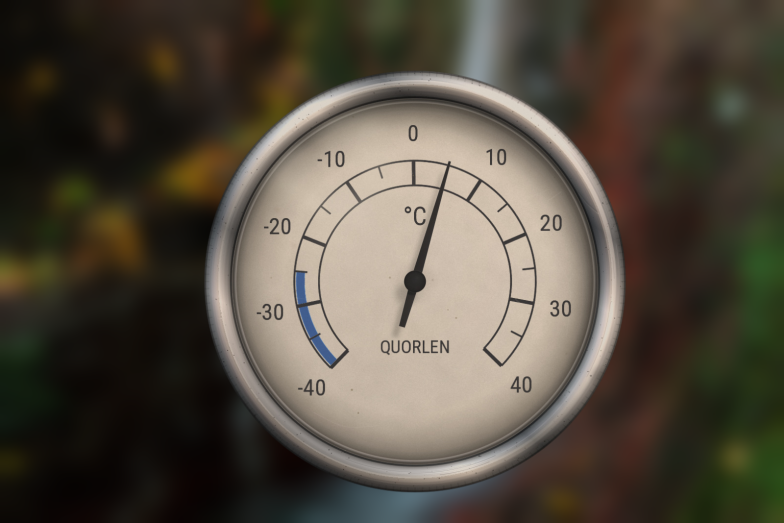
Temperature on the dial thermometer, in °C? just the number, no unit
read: 5
